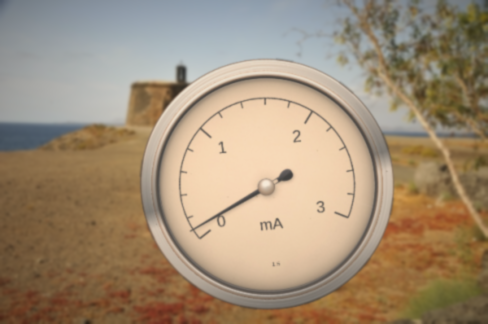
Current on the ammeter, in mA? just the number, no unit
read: 0.1
